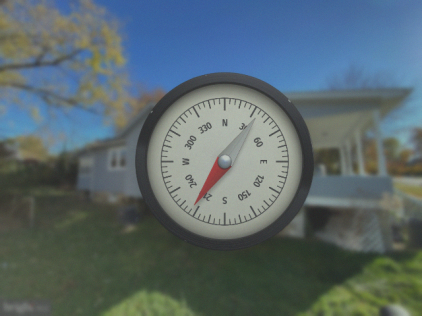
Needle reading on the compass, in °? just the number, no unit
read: 215
